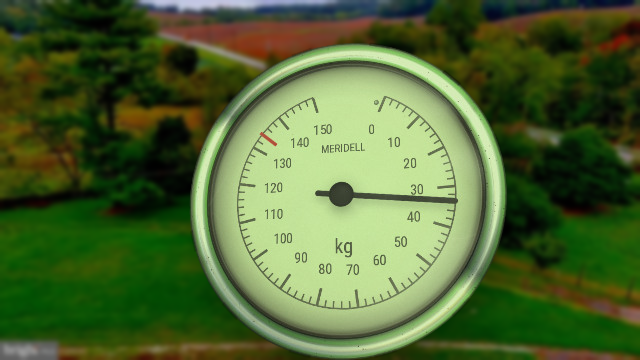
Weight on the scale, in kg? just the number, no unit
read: 34
